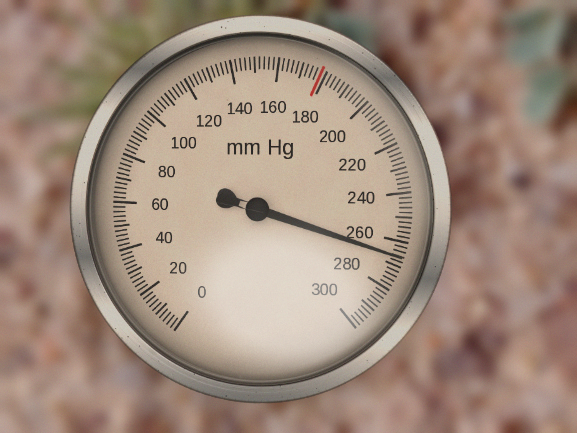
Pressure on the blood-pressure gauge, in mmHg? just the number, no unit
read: 266
